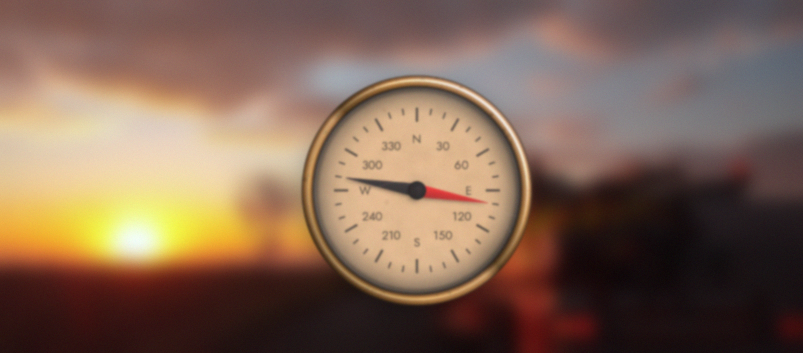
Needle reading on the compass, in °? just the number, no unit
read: 100
